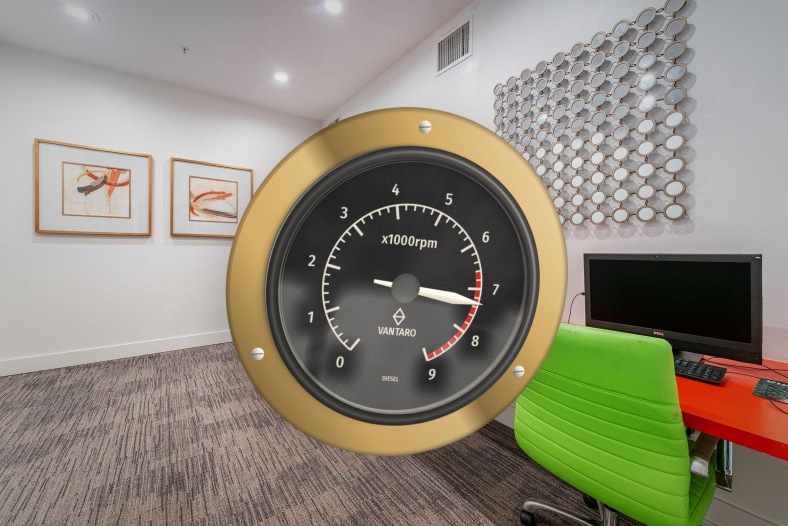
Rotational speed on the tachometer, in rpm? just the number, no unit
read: 7300
